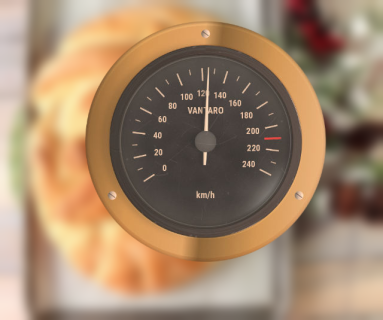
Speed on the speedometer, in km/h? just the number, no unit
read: 125
